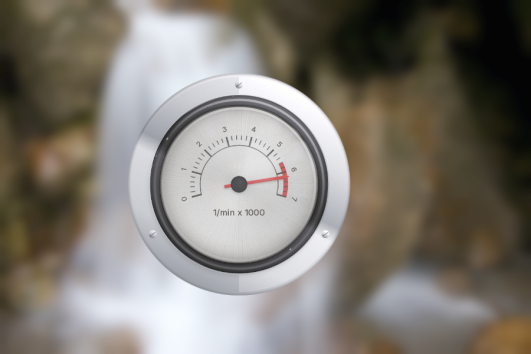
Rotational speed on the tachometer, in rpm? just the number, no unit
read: 6200
